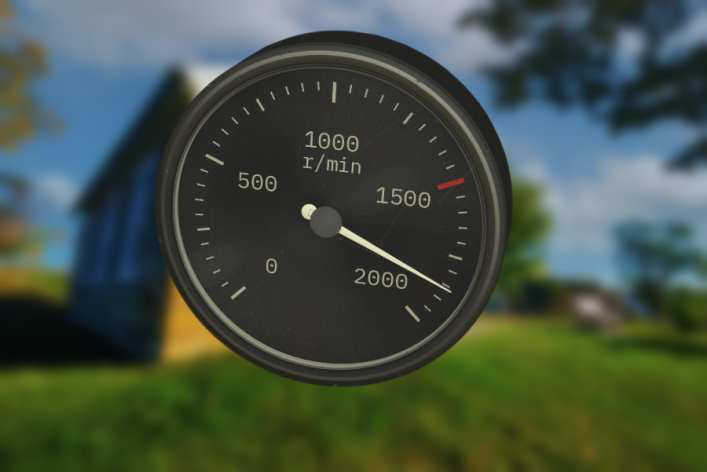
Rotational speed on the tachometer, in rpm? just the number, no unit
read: 1850
